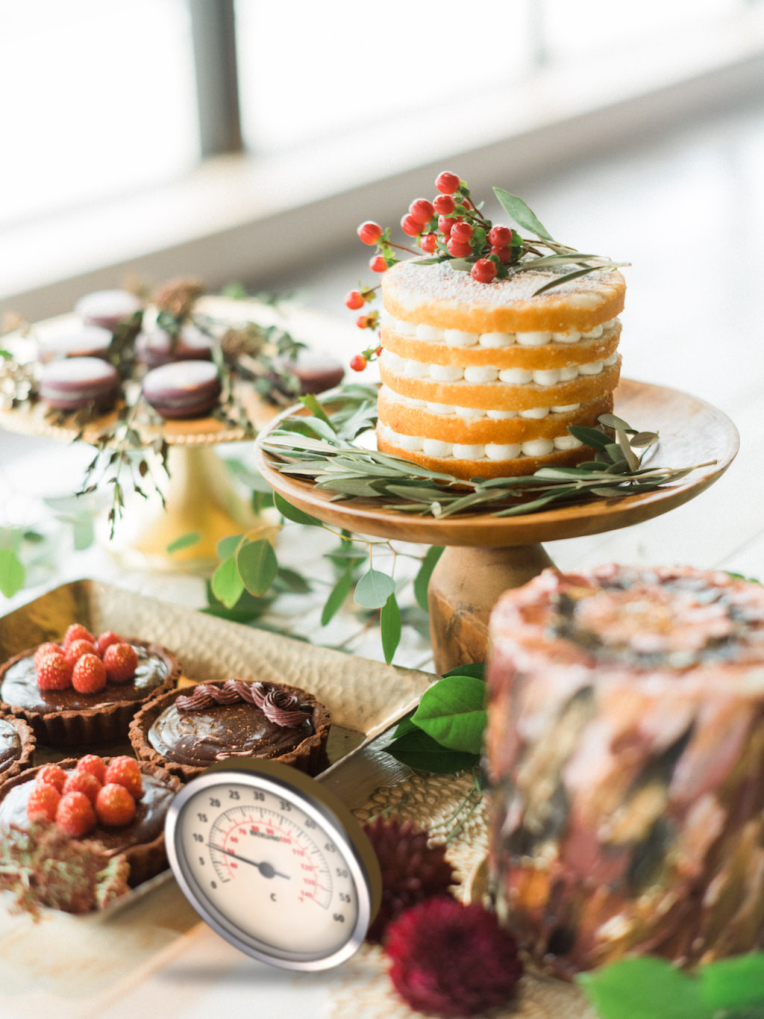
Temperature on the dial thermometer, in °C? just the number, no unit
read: 10
